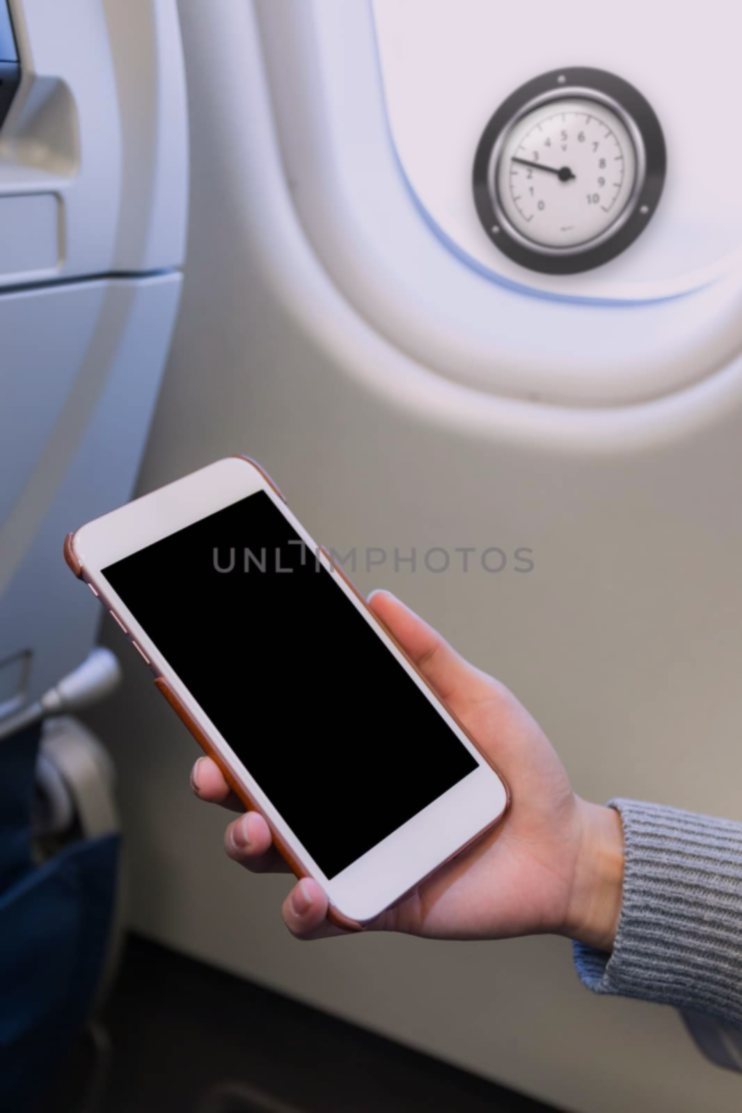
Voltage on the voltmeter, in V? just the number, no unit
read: 2.5
